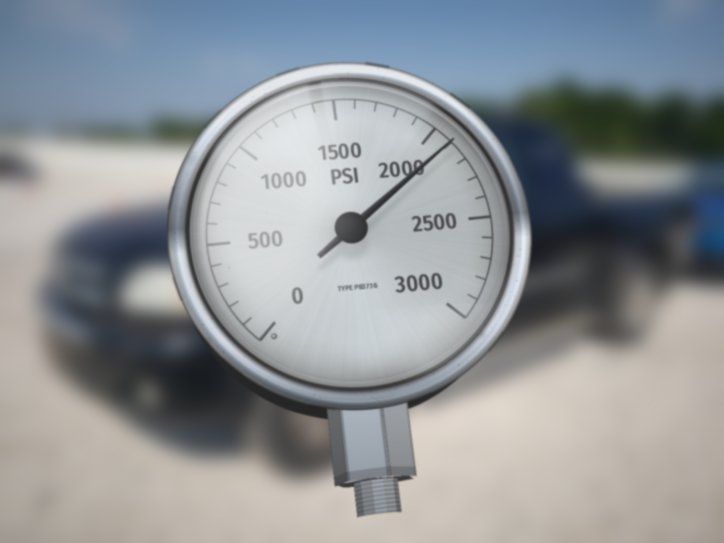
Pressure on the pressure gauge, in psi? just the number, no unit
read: 2100
